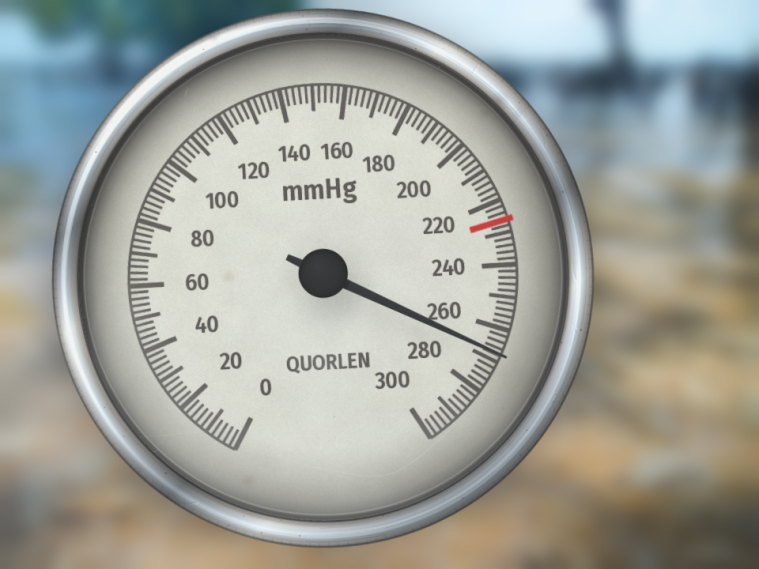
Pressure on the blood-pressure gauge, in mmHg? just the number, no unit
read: 268
